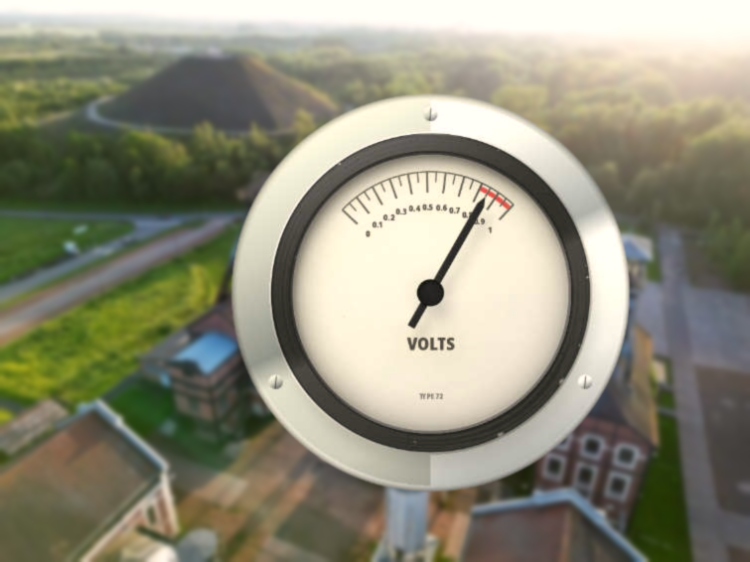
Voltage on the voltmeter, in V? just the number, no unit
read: 0.85
